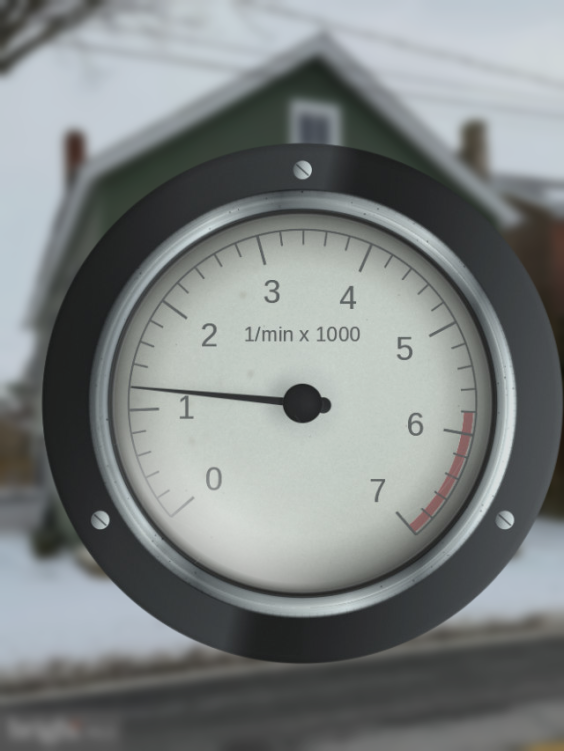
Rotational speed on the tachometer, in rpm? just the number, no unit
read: 1200
